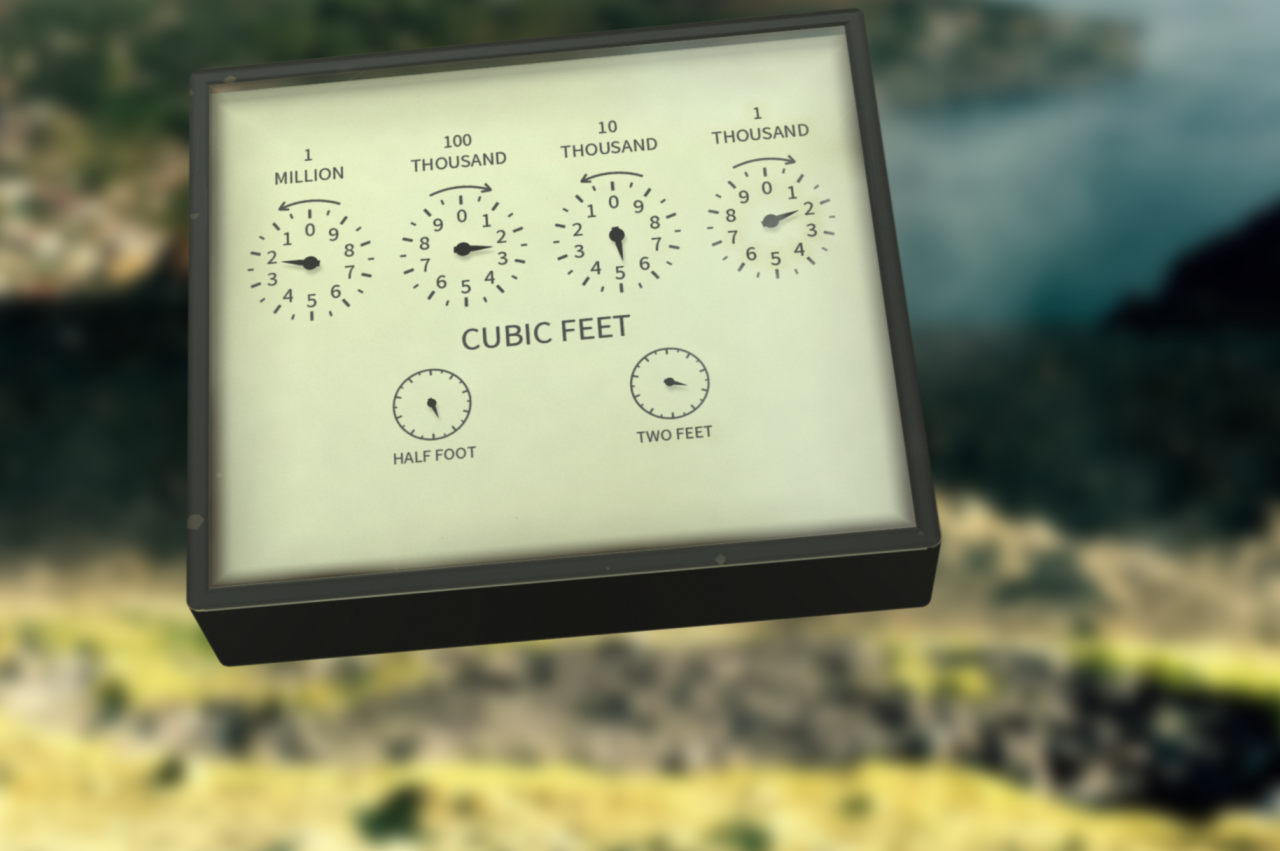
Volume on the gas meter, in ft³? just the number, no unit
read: 225200
